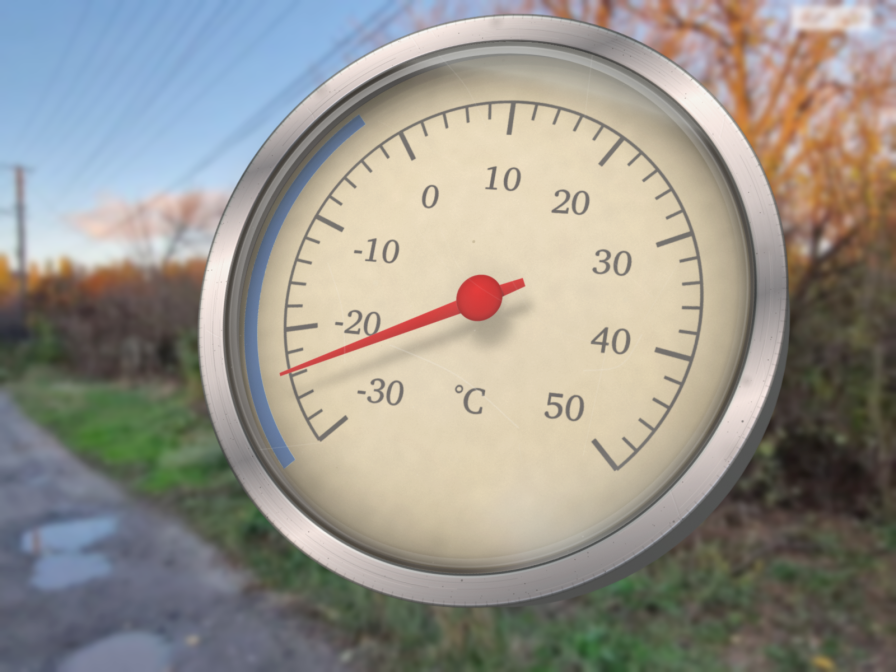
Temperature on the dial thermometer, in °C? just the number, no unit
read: -24
